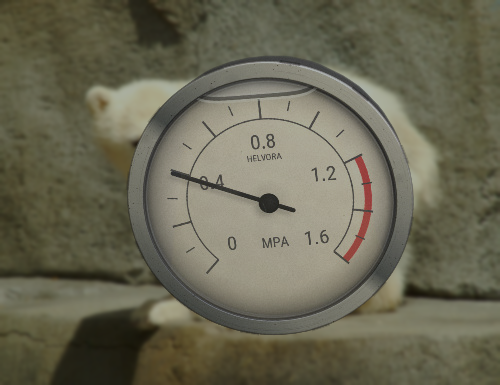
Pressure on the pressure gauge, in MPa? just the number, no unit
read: 0.4
